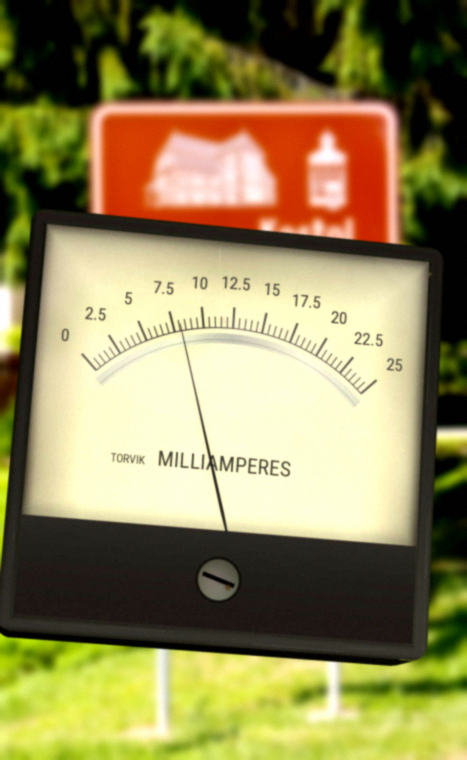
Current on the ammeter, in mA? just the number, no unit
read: 8
